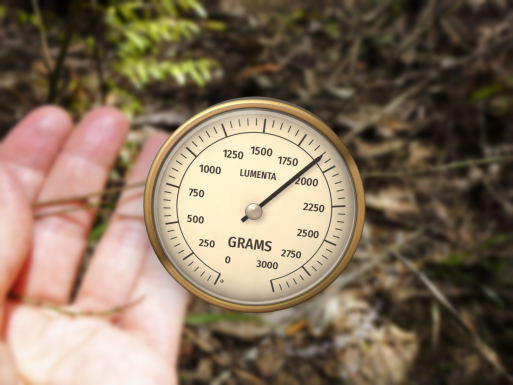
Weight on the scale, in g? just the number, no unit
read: 1900
